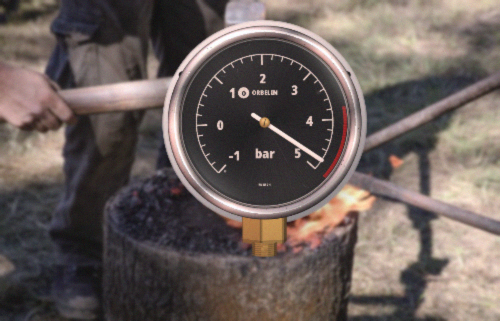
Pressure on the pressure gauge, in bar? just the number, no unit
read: 4.8
